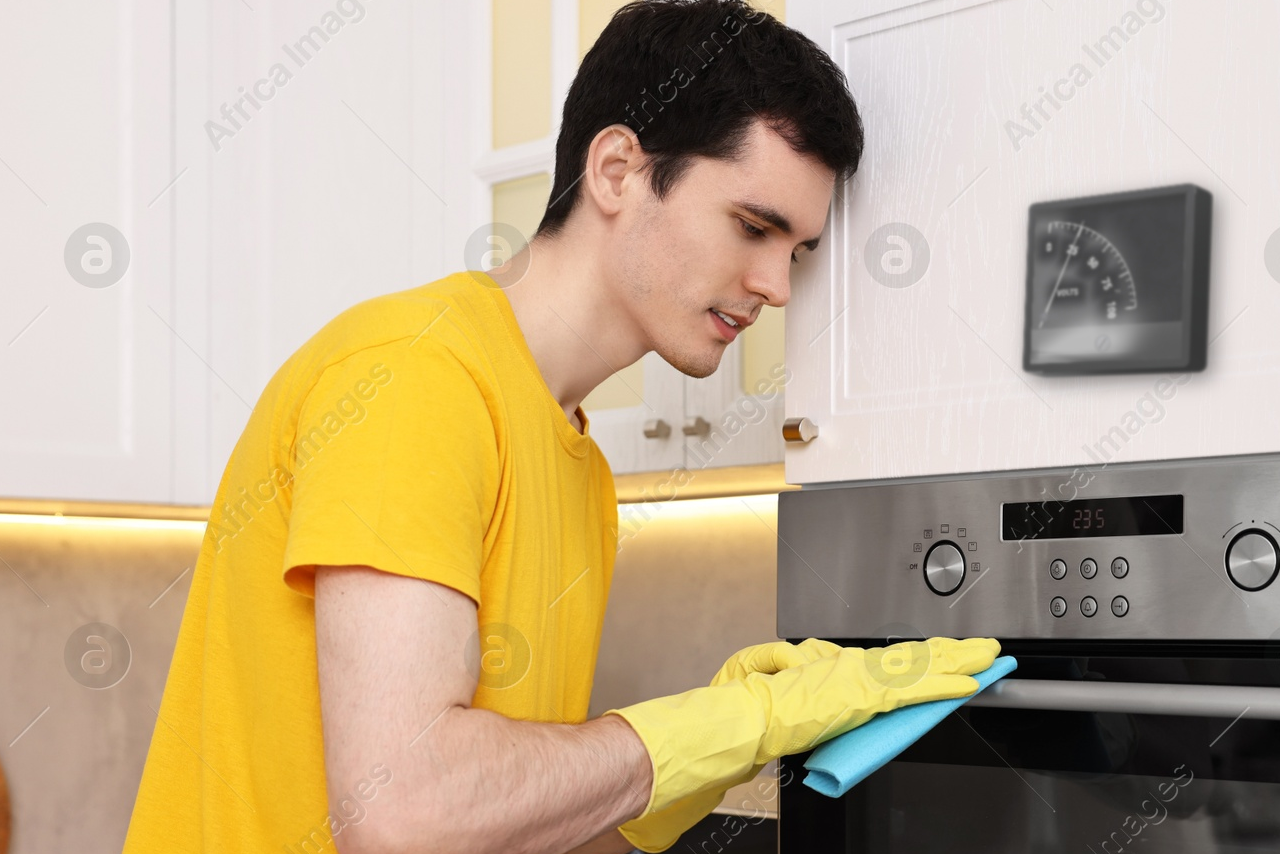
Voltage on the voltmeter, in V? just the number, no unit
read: 25
